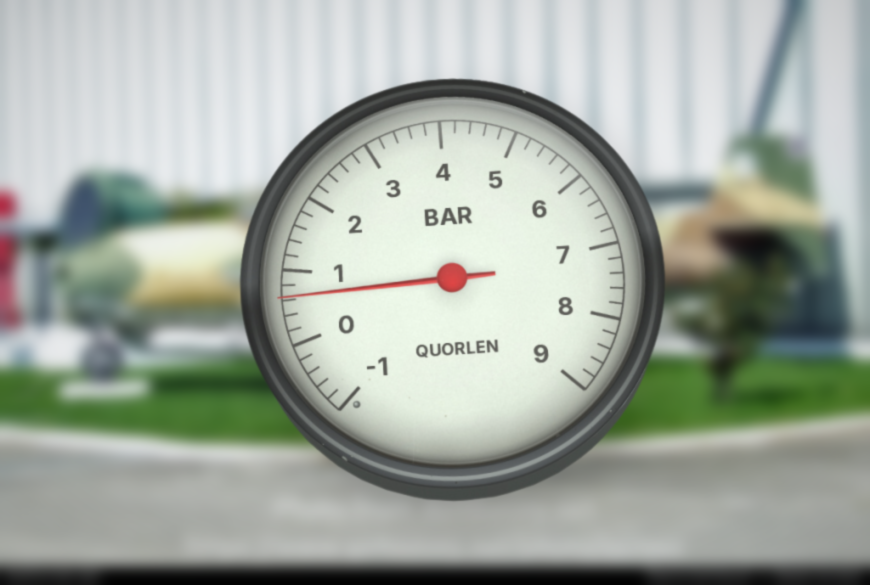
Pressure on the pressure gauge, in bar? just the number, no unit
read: 0.6
